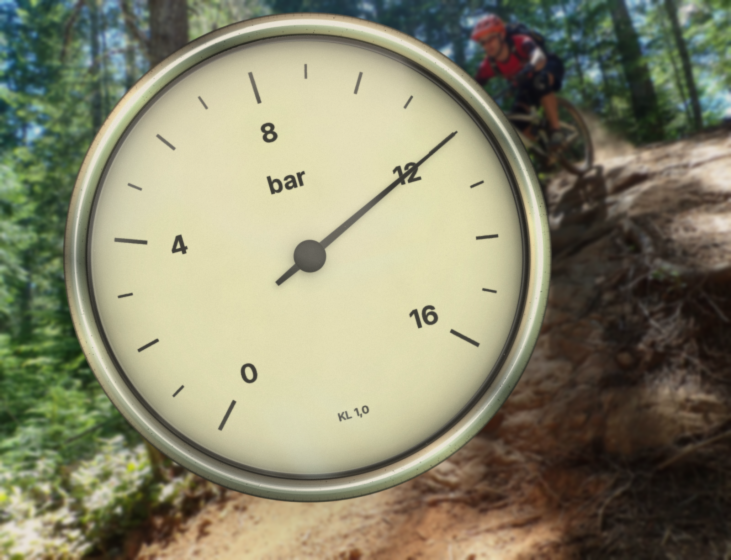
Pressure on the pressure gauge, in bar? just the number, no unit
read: 12
